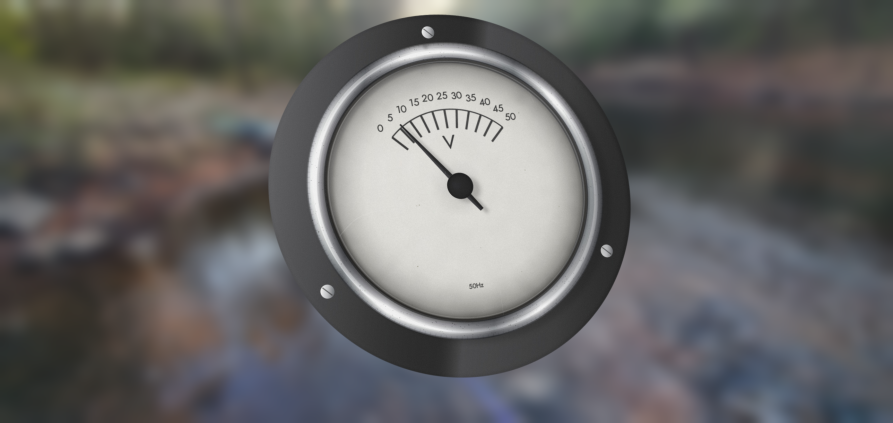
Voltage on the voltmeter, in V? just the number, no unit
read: 5
